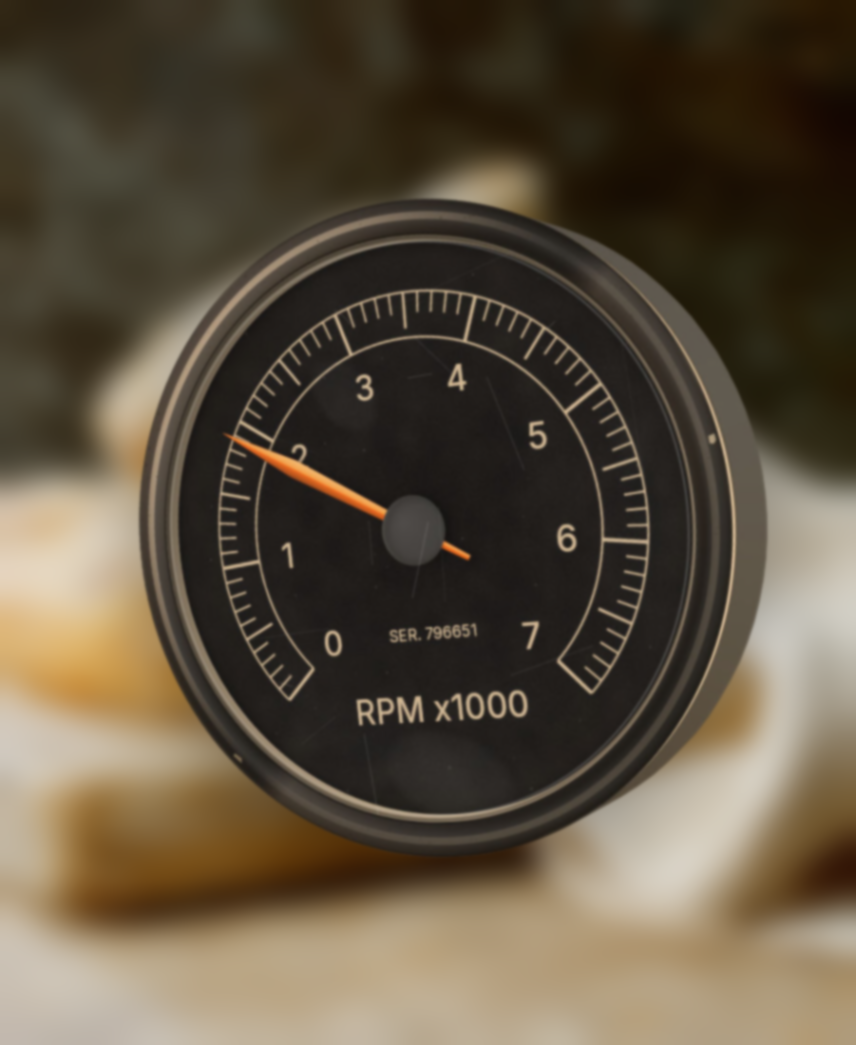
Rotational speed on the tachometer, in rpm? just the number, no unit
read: 1900
